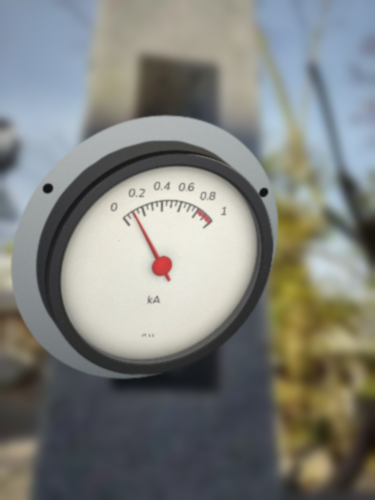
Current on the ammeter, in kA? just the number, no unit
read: 0.1
